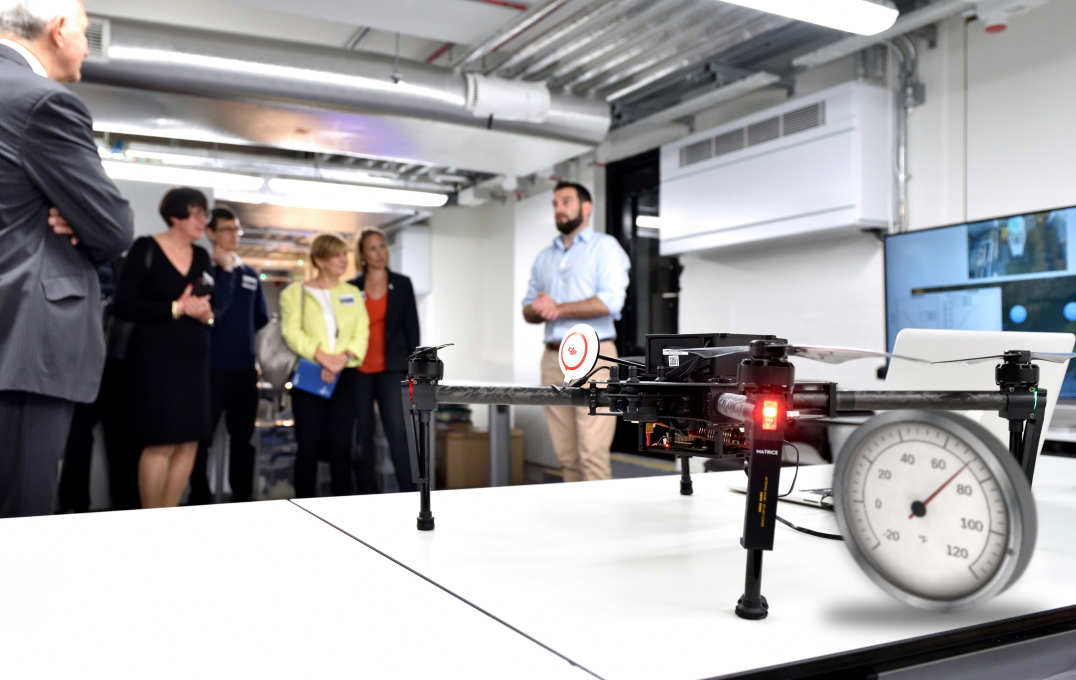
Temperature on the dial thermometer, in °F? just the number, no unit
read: 72
